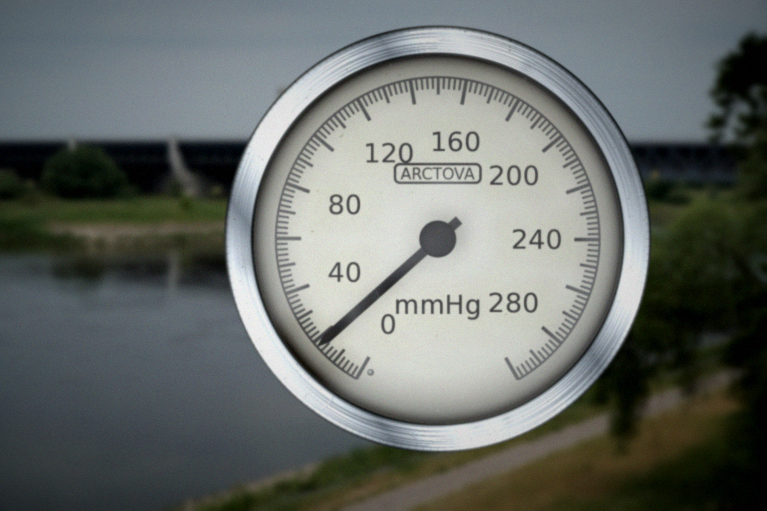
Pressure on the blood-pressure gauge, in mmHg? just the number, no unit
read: 18
